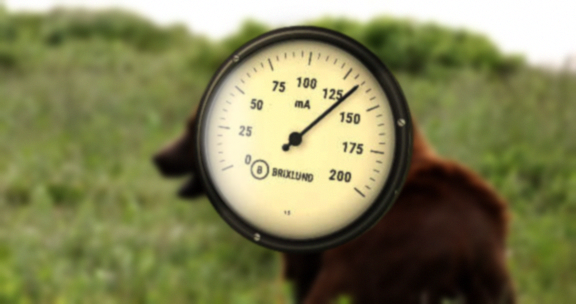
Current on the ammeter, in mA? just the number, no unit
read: 135
